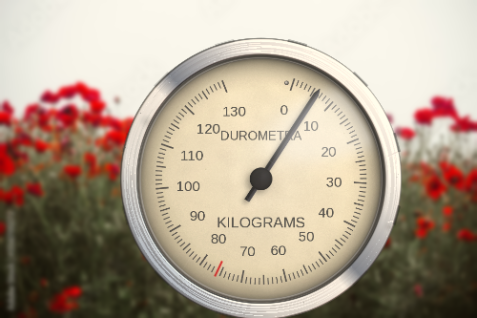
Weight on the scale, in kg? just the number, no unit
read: 6
